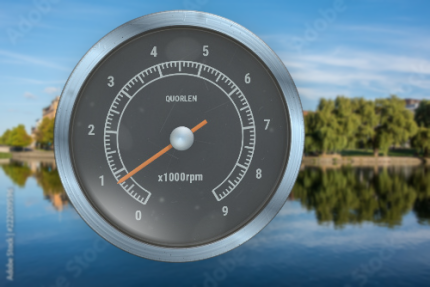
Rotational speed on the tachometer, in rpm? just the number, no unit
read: 800
